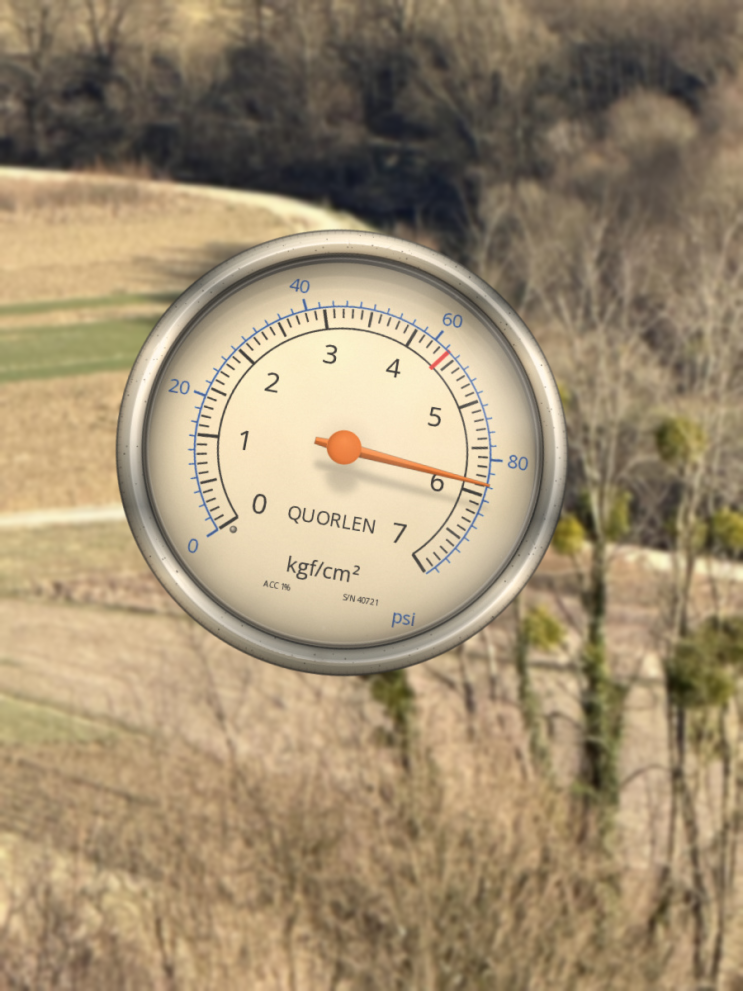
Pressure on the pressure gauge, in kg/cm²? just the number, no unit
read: 5.9
